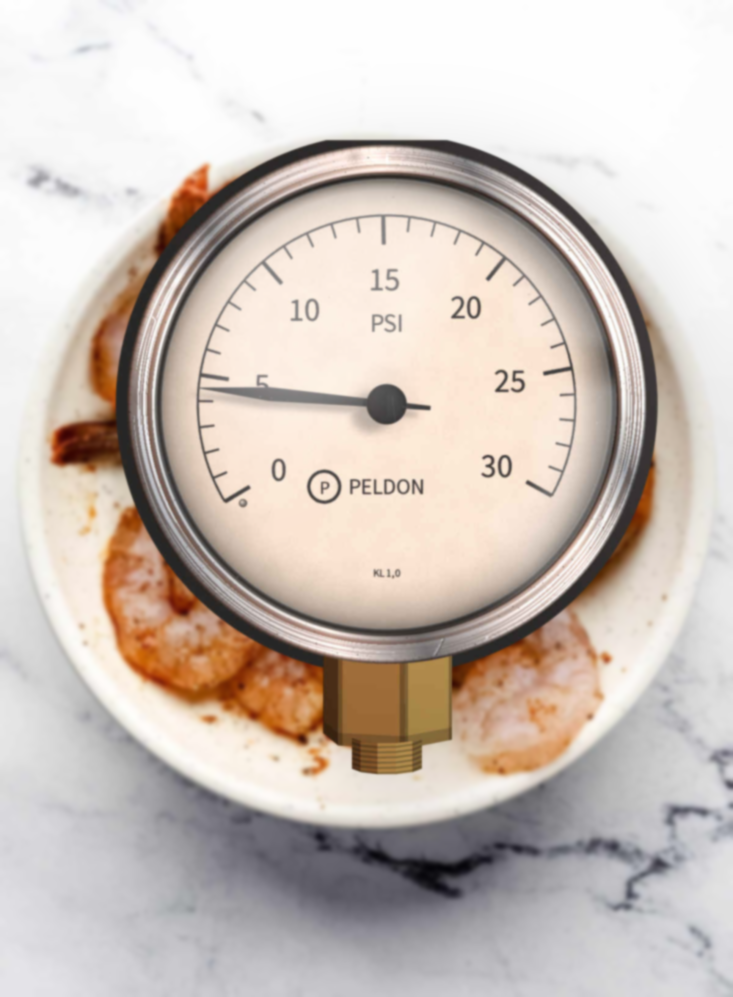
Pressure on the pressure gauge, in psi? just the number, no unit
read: 4.5
